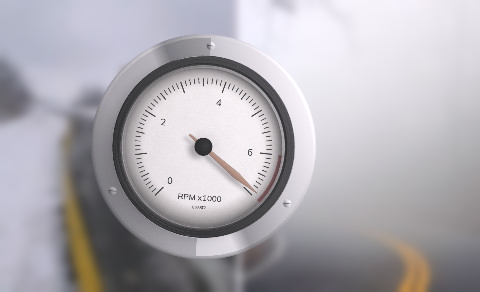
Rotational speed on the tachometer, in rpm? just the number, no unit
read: 6900
